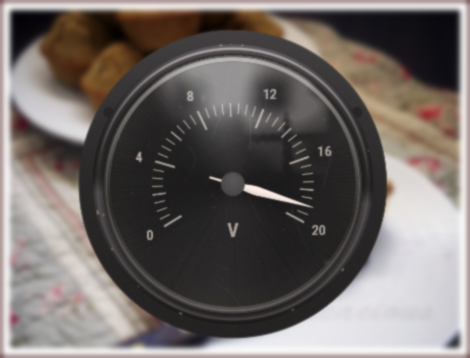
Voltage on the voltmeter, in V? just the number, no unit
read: 19
